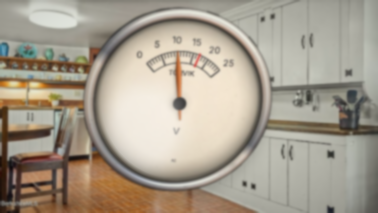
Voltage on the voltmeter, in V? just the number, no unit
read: 10
